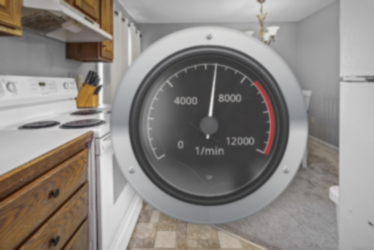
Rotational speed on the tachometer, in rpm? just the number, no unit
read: 6500
